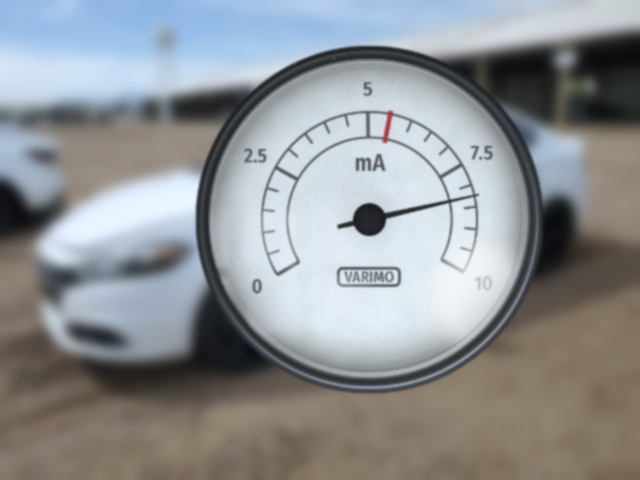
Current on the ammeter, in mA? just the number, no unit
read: 8.25
